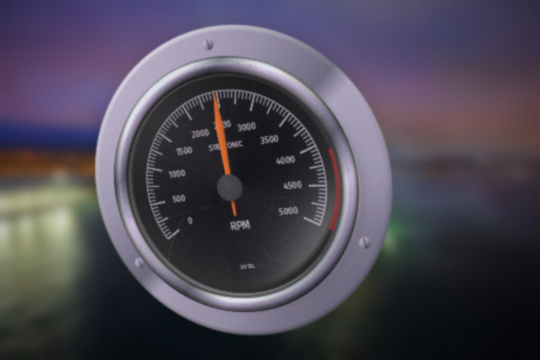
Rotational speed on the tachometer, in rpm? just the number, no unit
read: 2500
